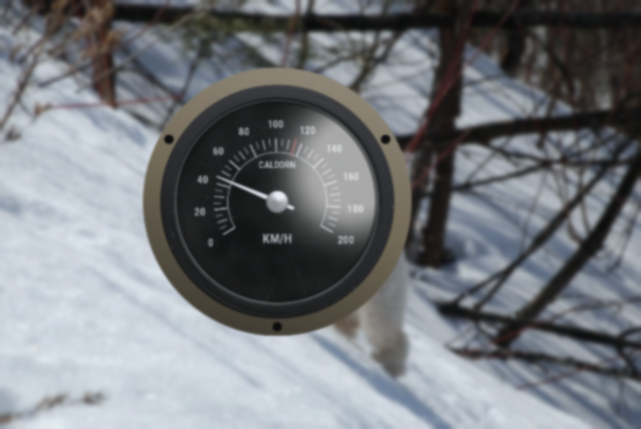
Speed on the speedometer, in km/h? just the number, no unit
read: 45
